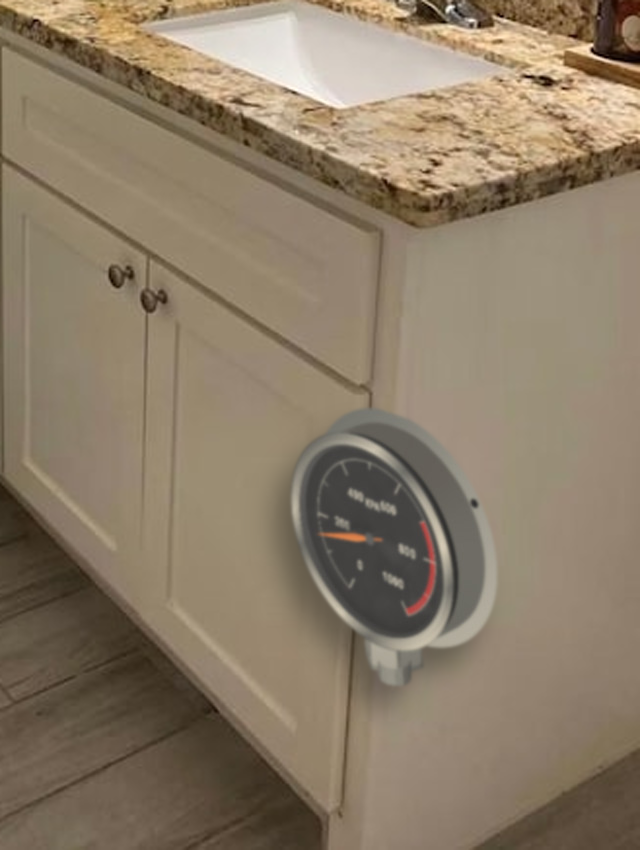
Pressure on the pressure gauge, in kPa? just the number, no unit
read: 150
